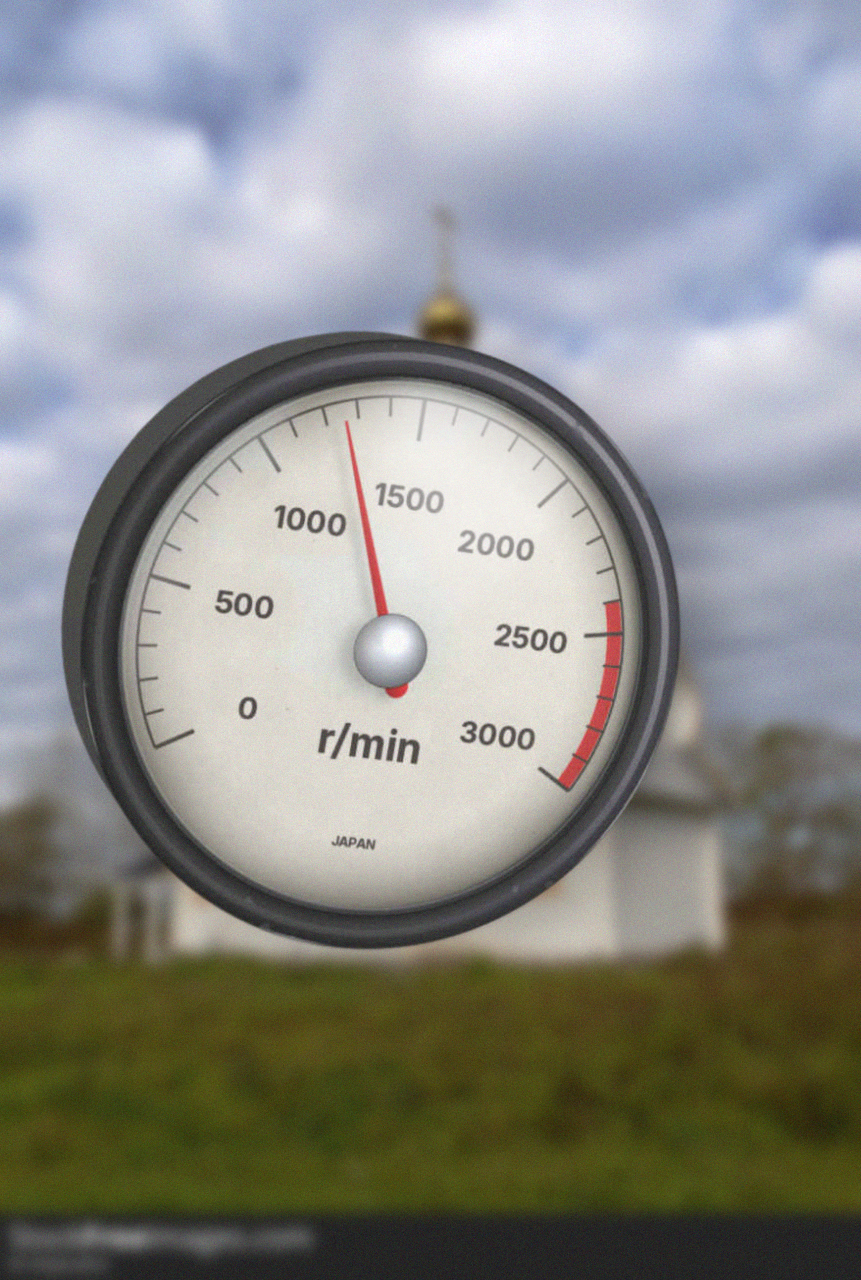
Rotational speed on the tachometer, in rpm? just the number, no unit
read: 1250
